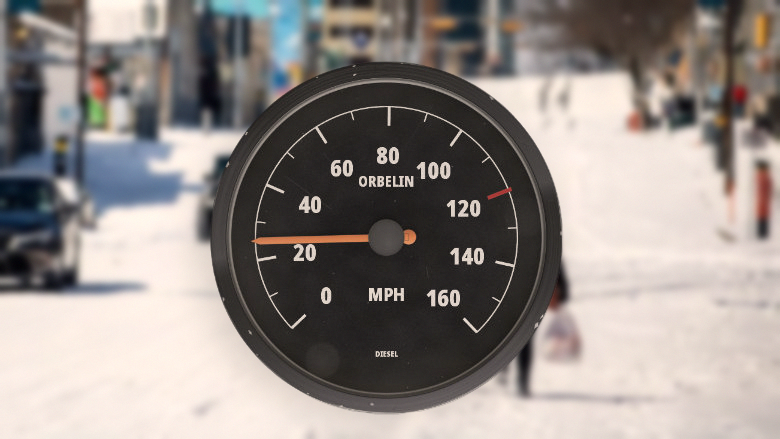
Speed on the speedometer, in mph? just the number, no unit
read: 25
